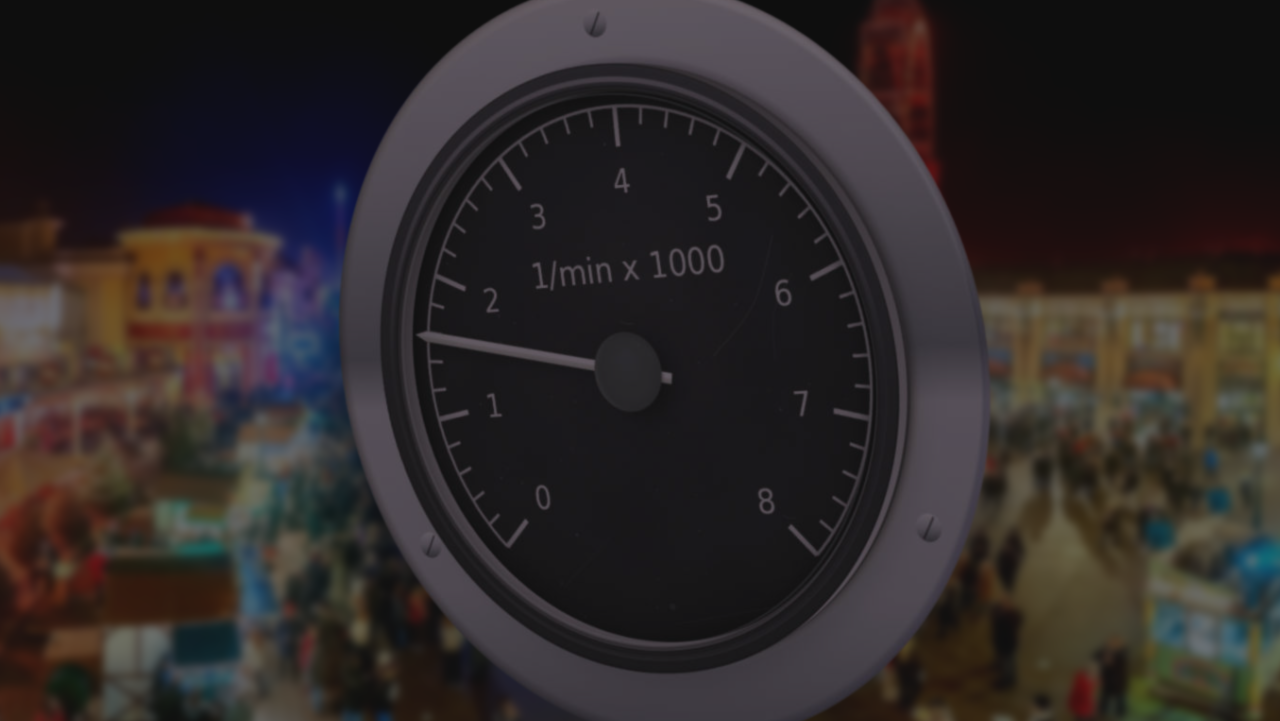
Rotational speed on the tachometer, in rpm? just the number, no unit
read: 1600
